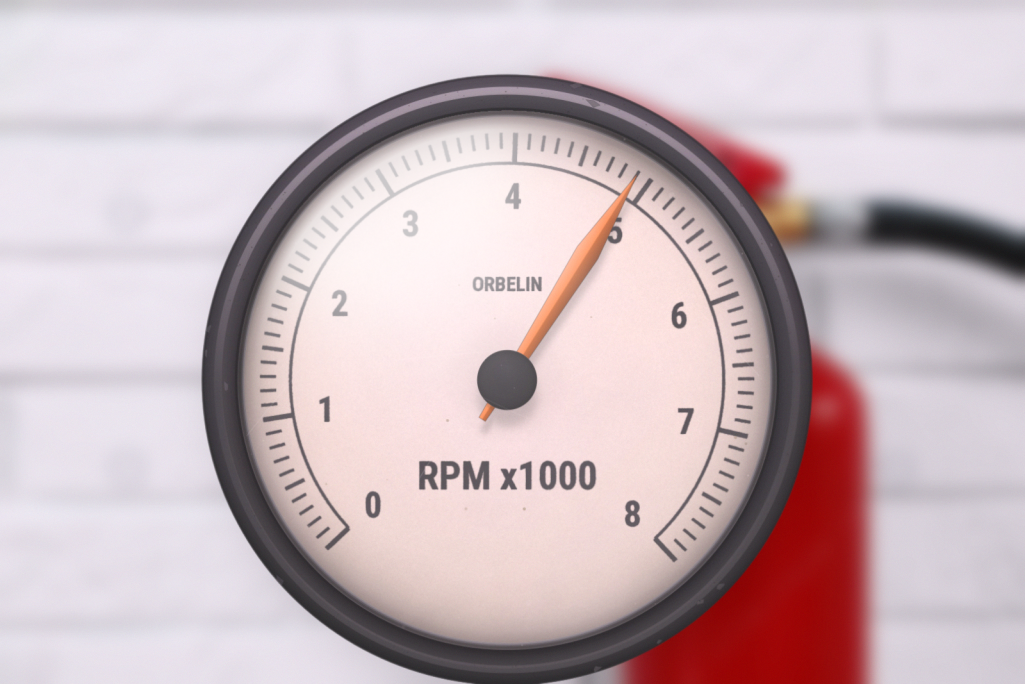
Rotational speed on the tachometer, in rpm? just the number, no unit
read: 4900
